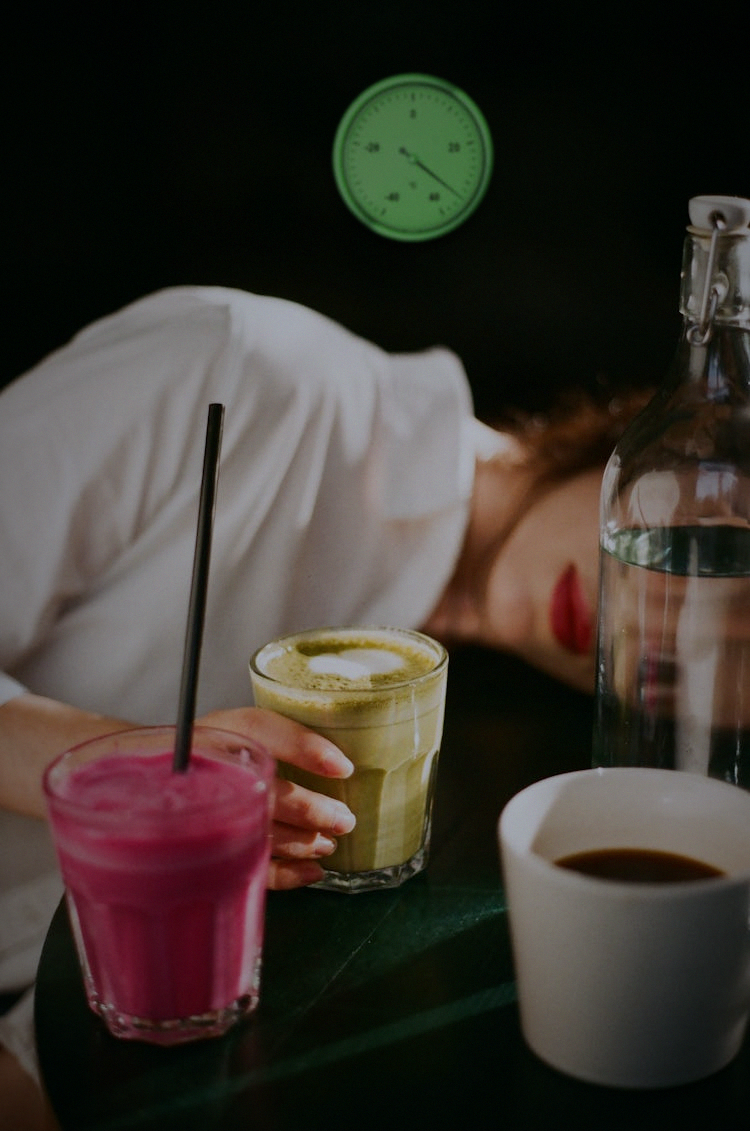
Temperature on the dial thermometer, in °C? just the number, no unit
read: 34
